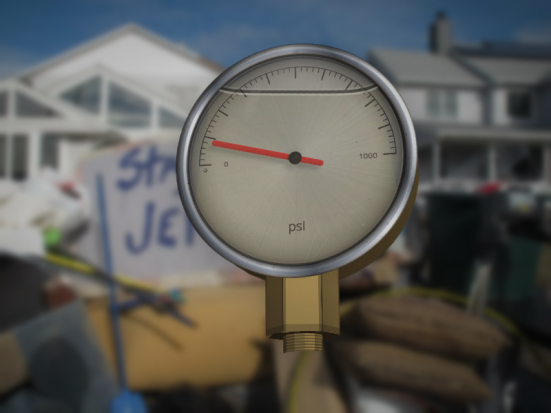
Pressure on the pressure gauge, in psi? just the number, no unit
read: 80
